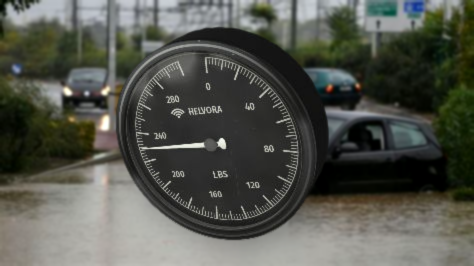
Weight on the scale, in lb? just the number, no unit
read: 230
